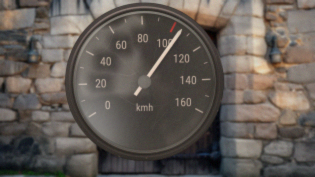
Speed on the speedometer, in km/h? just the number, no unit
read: 105
